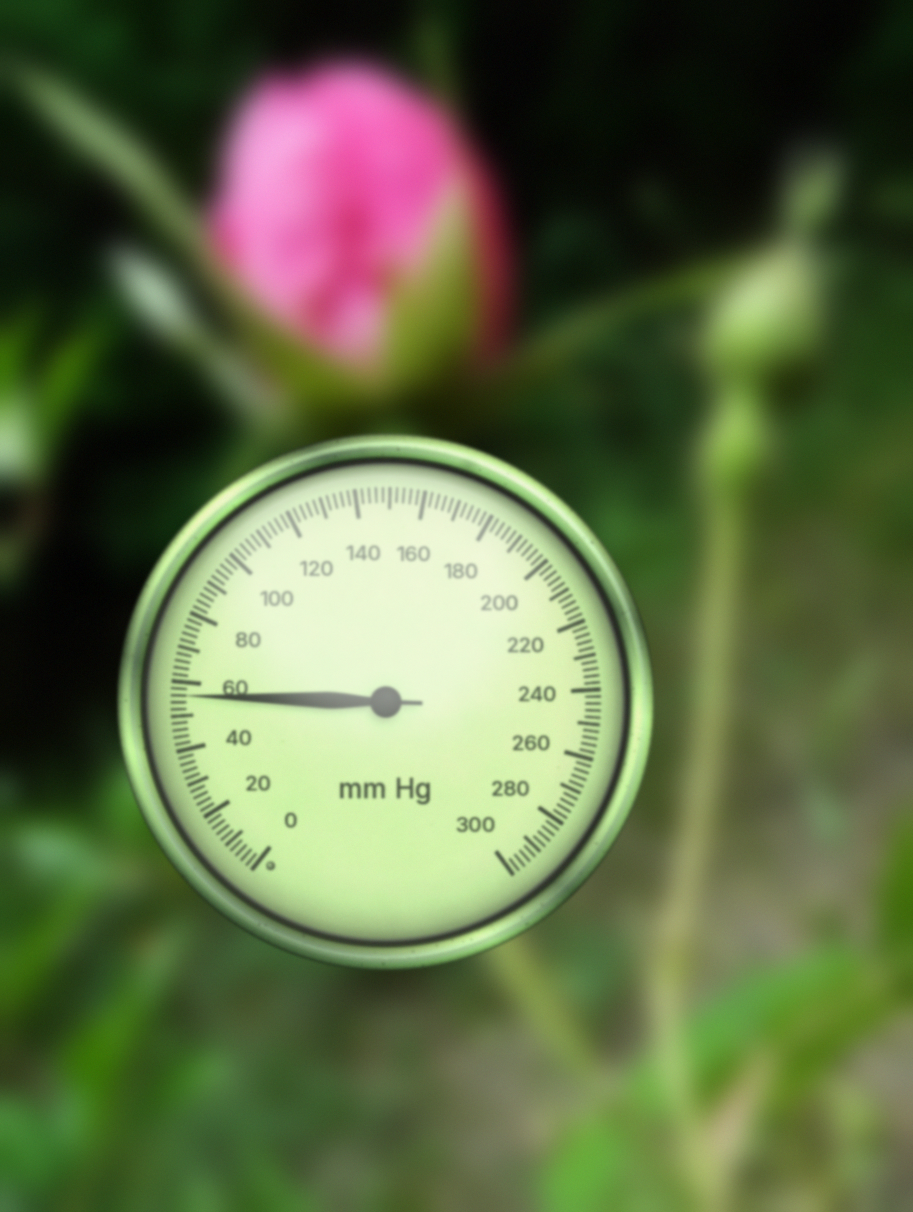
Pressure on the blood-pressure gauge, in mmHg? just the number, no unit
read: 56
